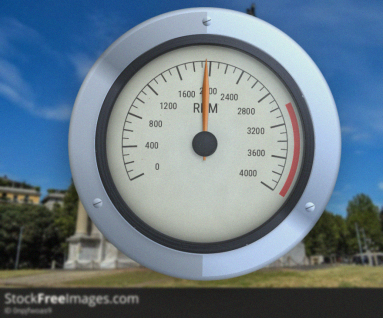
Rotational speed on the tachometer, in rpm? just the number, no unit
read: 1950
